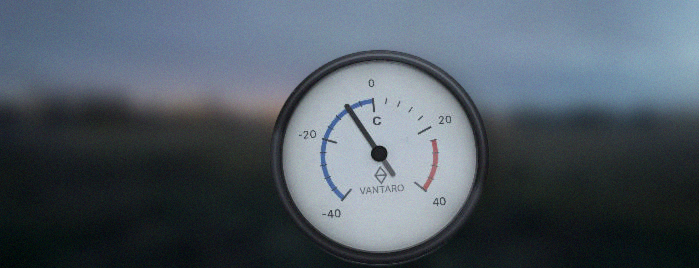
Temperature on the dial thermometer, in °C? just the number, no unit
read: -8
